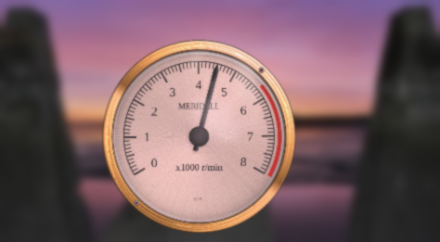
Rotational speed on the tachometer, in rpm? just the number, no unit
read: 4500
